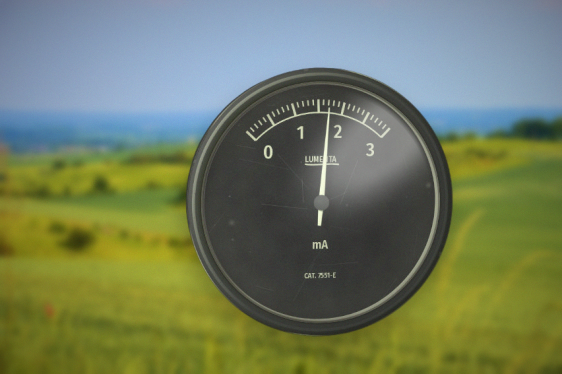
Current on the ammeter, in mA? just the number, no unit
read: 1.7
